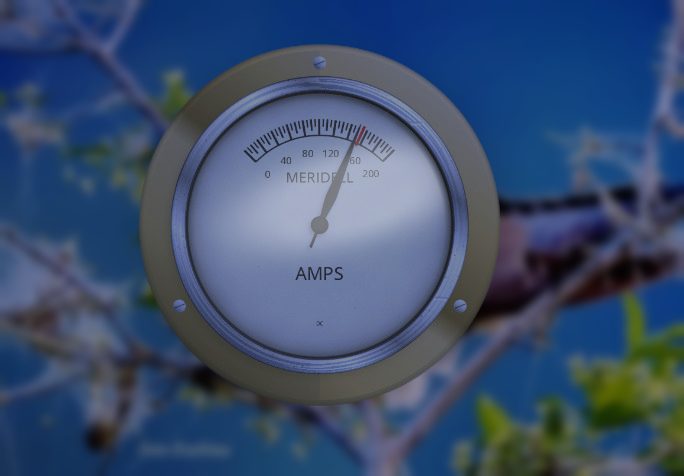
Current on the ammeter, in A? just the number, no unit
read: 150
